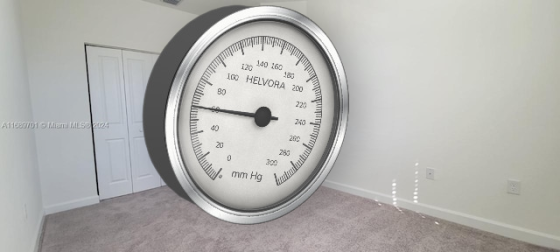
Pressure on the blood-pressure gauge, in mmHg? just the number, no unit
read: 60
